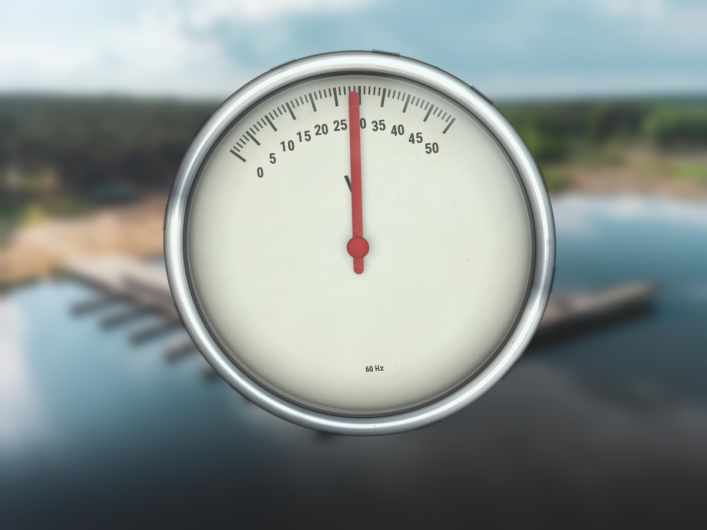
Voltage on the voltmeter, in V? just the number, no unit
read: 29
